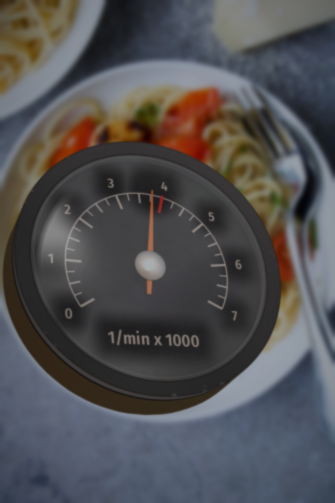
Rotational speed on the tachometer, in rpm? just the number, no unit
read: 3750
